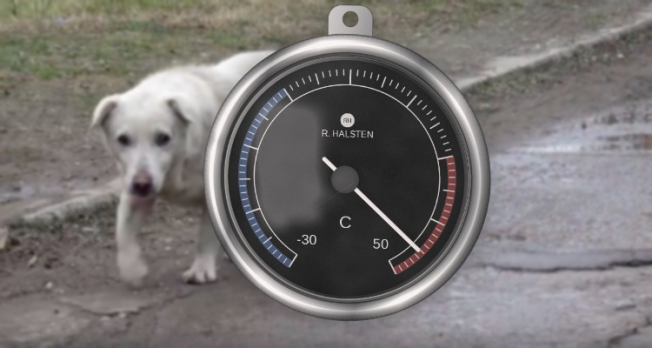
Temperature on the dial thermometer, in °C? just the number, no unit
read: 45
